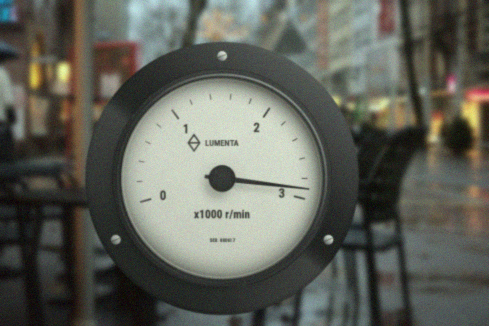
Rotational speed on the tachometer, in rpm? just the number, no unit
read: 2900
